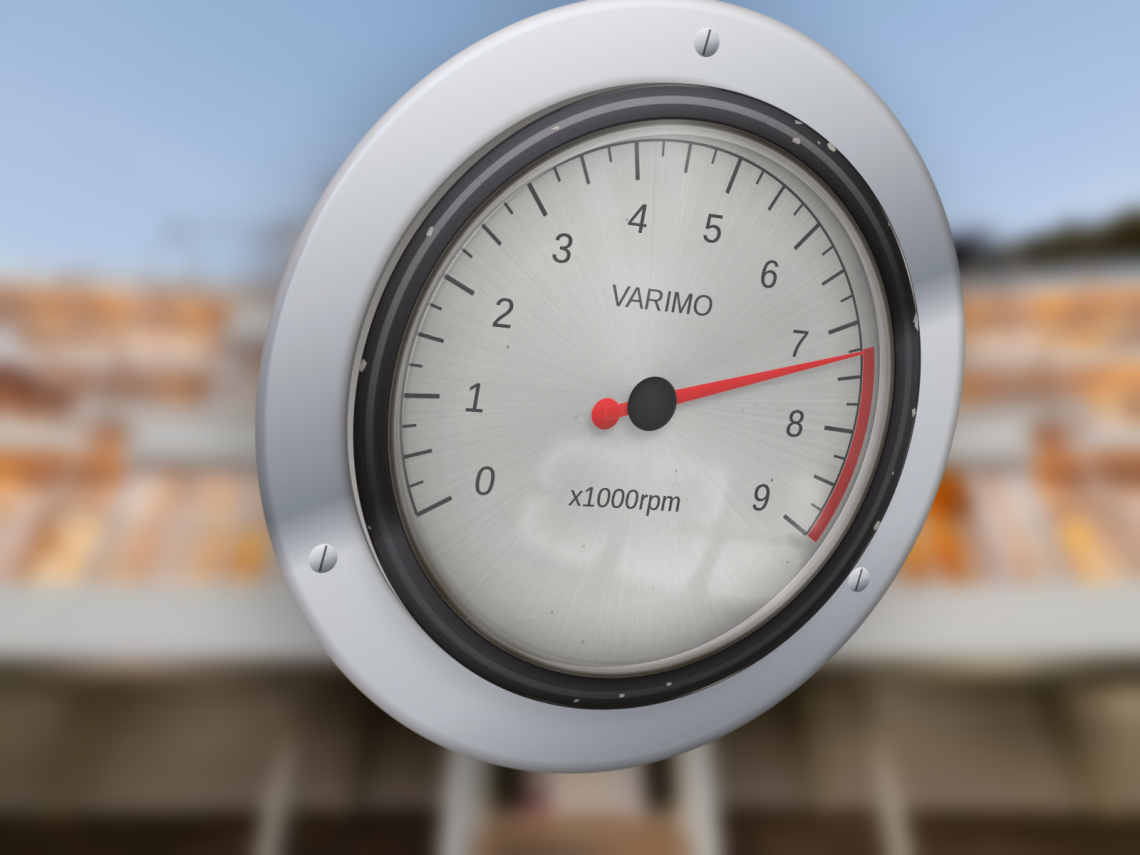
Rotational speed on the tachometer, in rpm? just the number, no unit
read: 7250
